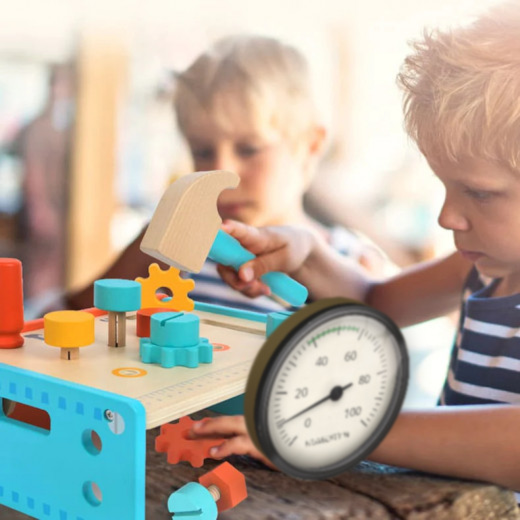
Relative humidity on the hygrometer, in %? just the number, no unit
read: 10
